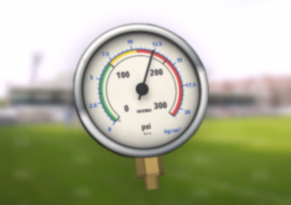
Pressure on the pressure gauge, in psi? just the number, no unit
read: 175
